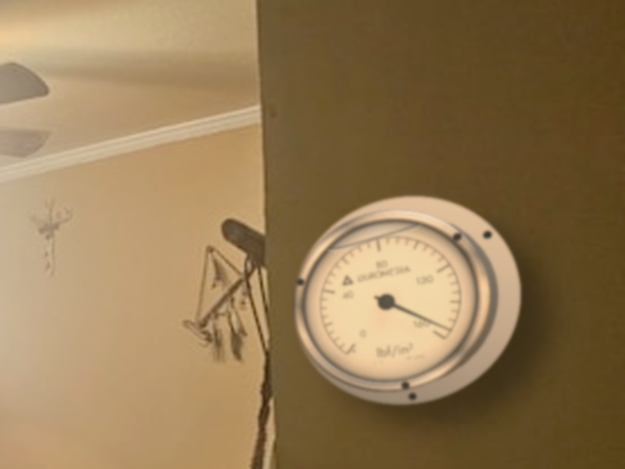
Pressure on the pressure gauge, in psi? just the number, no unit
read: 155
